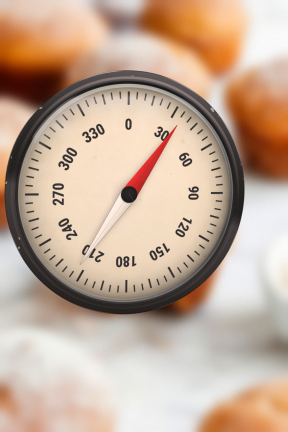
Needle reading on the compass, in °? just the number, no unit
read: 35
